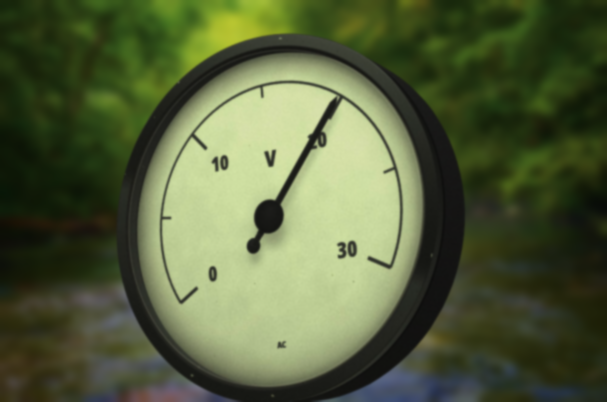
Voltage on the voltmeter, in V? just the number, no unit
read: 20
